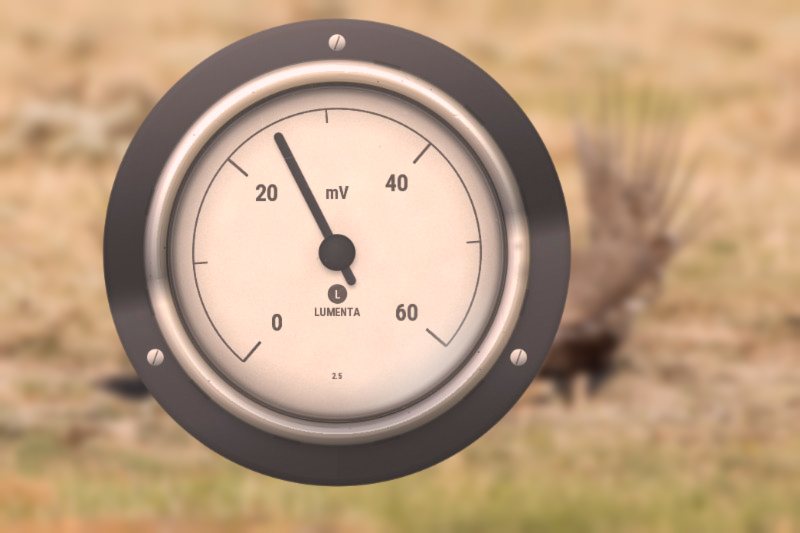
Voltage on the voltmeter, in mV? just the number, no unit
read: 25
